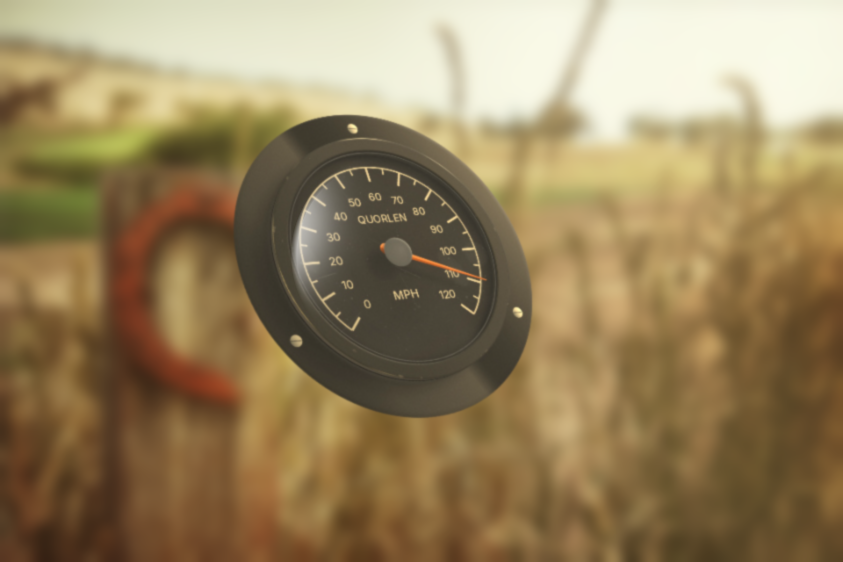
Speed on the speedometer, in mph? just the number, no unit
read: 110
